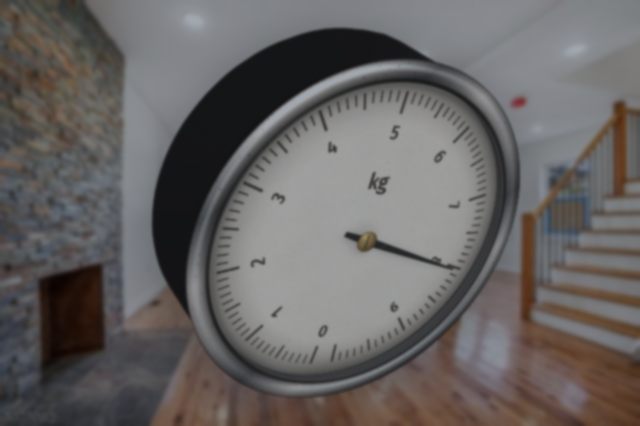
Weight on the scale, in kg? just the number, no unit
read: 8
